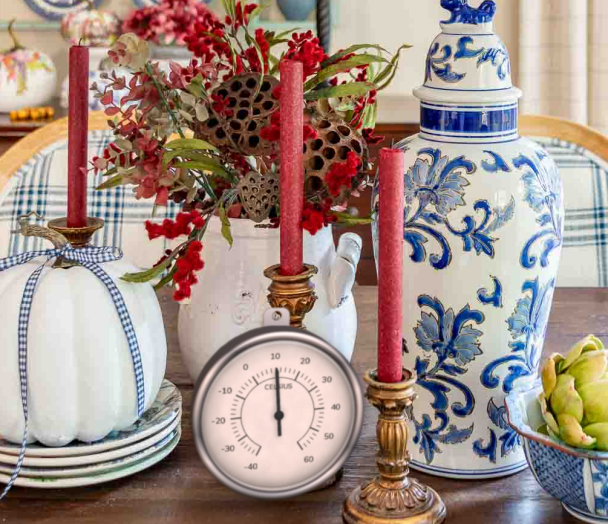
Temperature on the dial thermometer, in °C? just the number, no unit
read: 10
